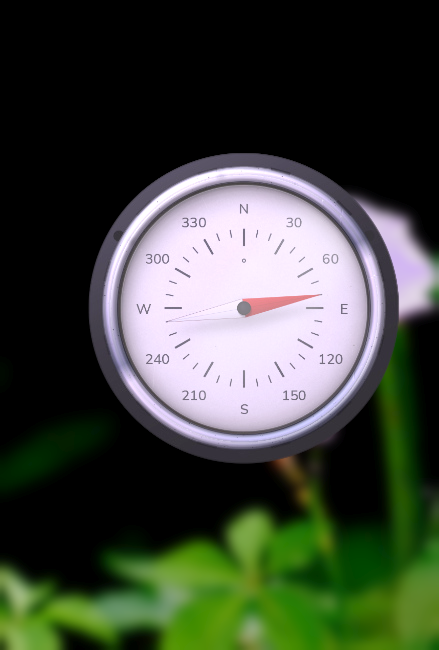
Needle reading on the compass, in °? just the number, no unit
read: 80
